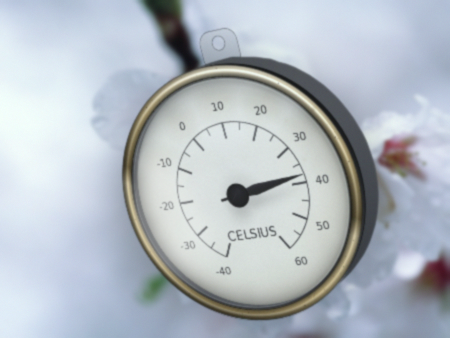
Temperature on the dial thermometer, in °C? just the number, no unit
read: 37.5
